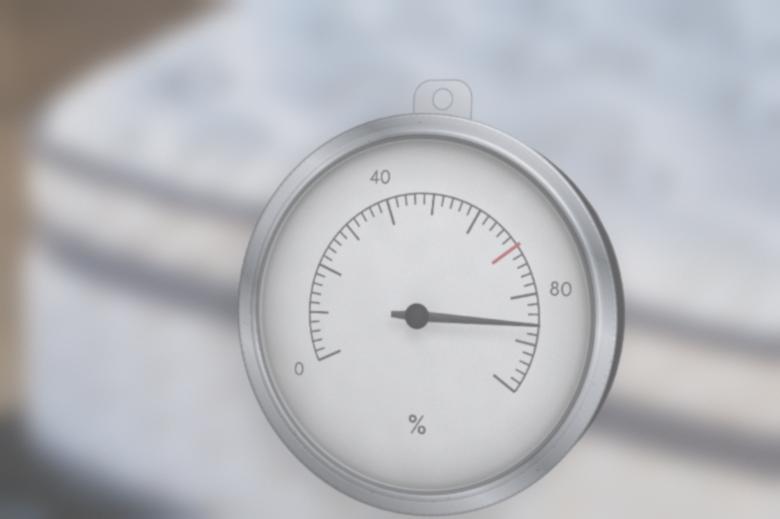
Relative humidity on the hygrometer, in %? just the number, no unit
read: 86
